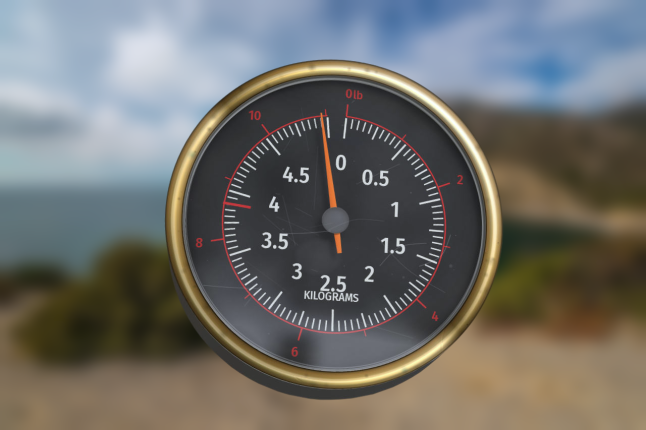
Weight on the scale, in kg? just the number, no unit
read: 4.95
